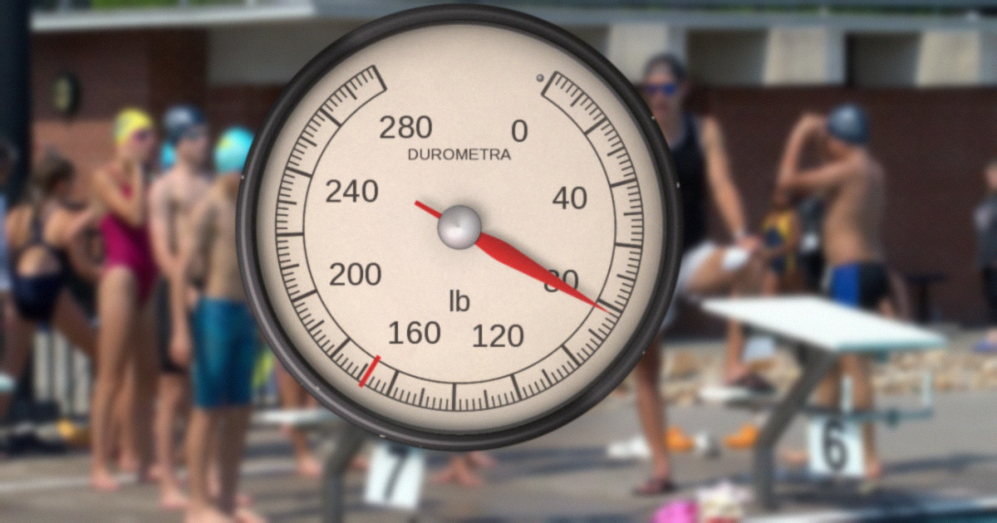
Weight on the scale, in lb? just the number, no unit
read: 82
